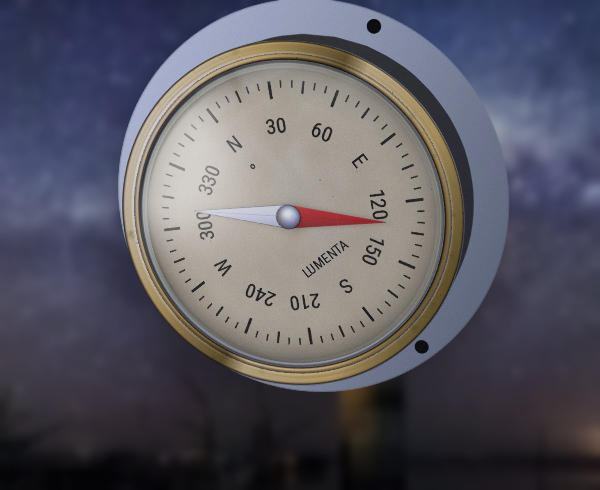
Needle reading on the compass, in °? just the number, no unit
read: 130
